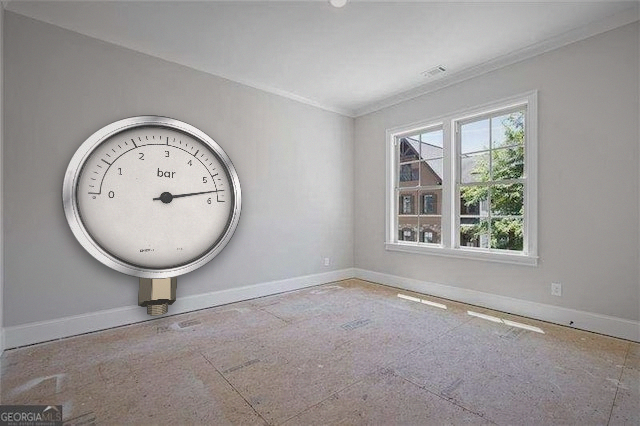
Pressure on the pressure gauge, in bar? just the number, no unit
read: 5.6
